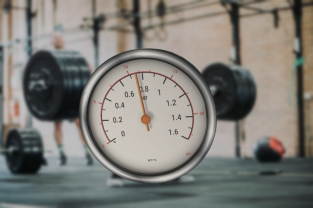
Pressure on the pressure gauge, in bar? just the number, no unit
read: 0.75
